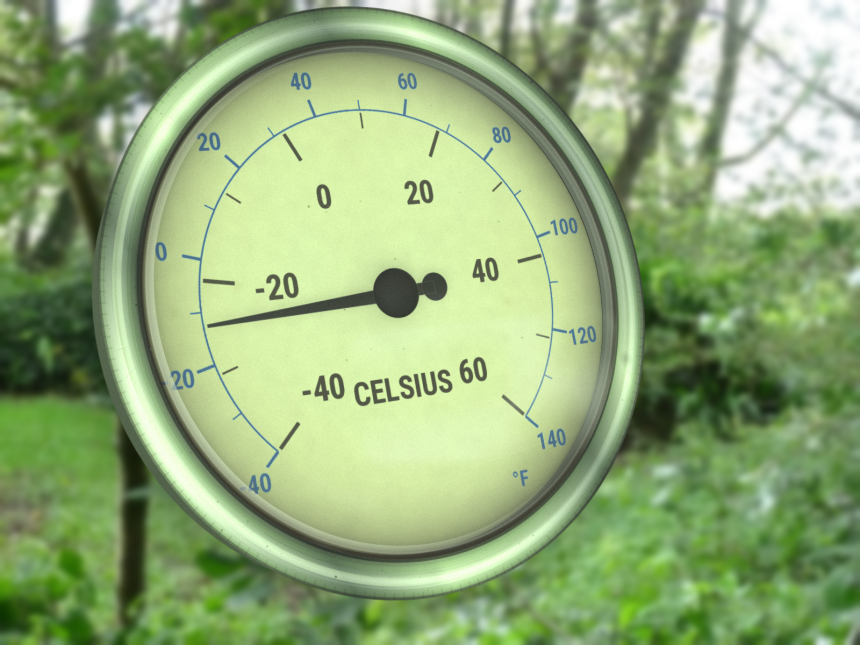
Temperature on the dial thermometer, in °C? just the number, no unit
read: -25
